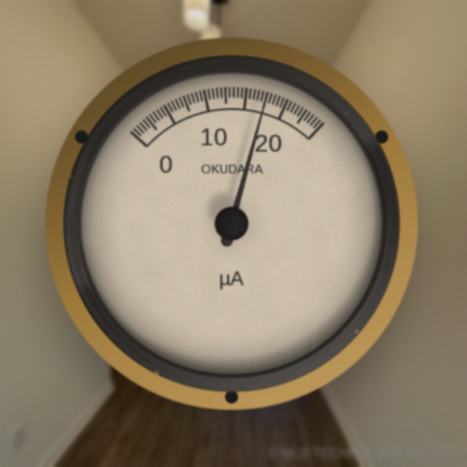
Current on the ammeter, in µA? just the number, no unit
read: 17.5
